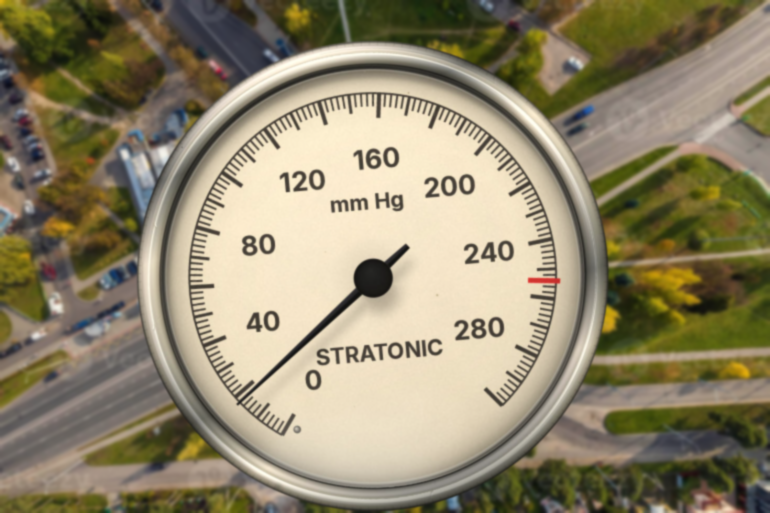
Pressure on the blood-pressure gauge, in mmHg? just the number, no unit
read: 18
